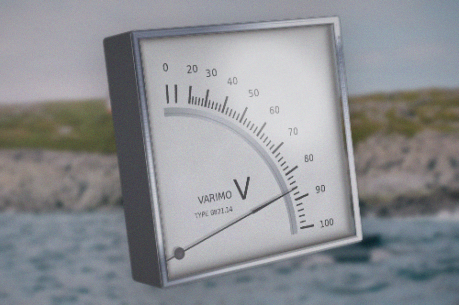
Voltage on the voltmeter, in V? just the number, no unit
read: 86
